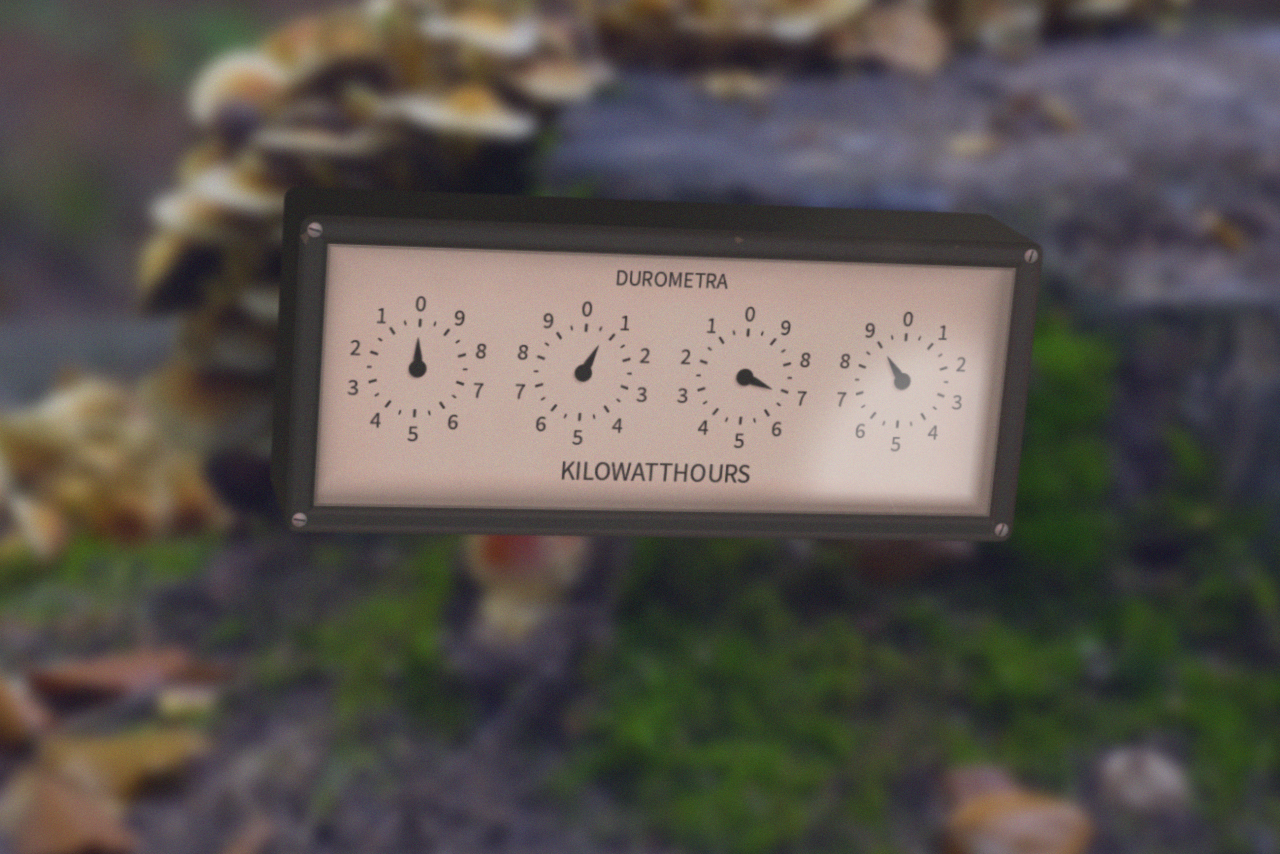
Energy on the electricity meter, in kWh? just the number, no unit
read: 69
